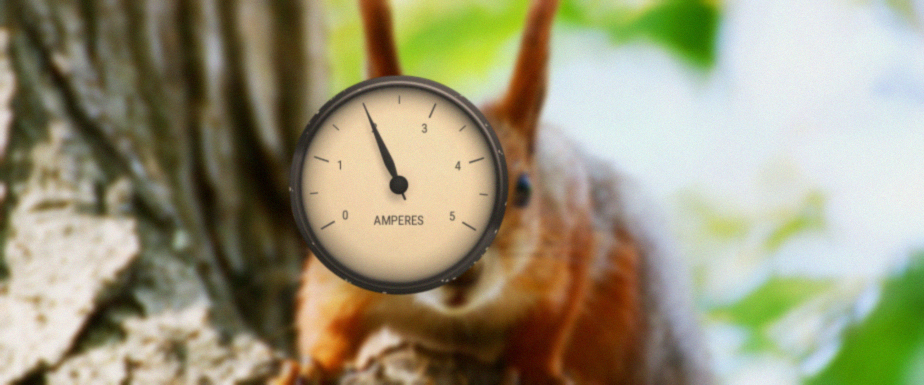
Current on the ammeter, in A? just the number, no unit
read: 2
